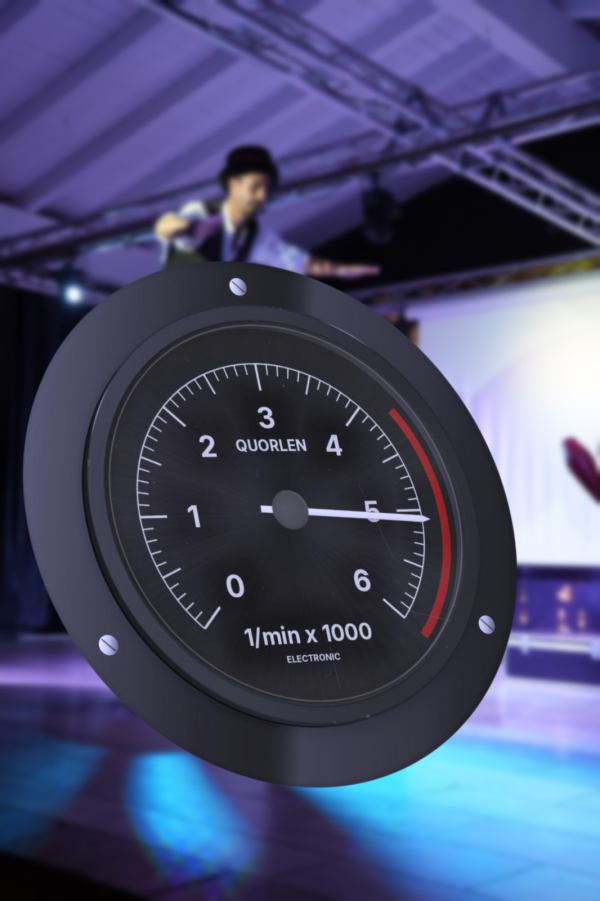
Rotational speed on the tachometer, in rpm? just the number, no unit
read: 5100
